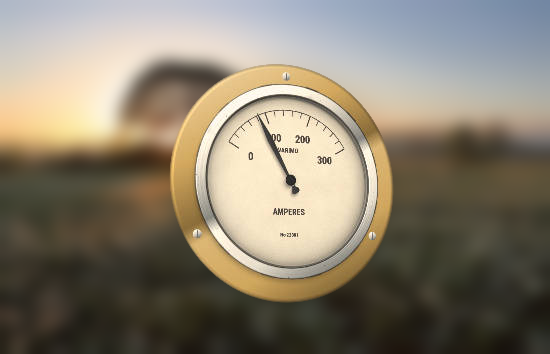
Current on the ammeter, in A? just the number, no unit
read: 80
